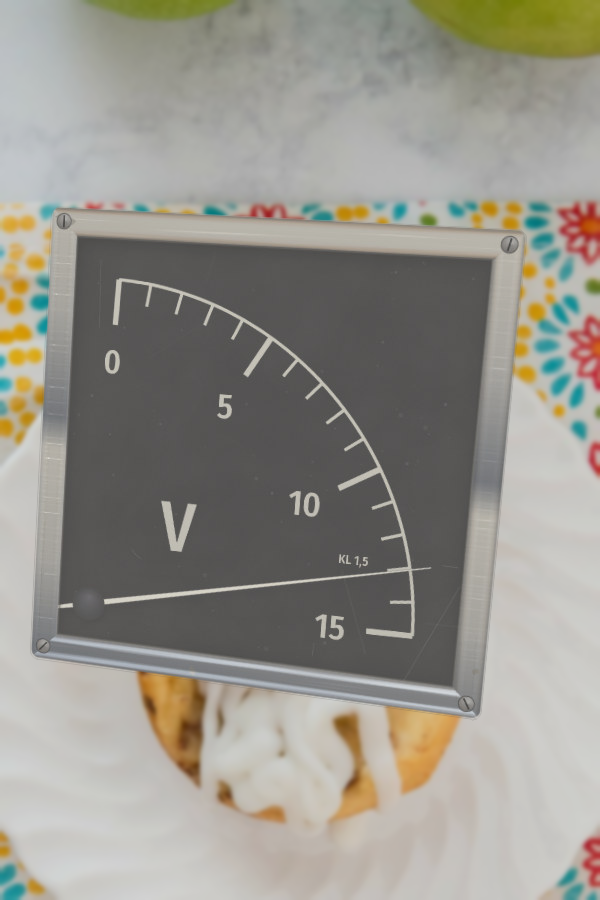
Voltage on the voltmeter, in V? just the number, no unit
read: 13
